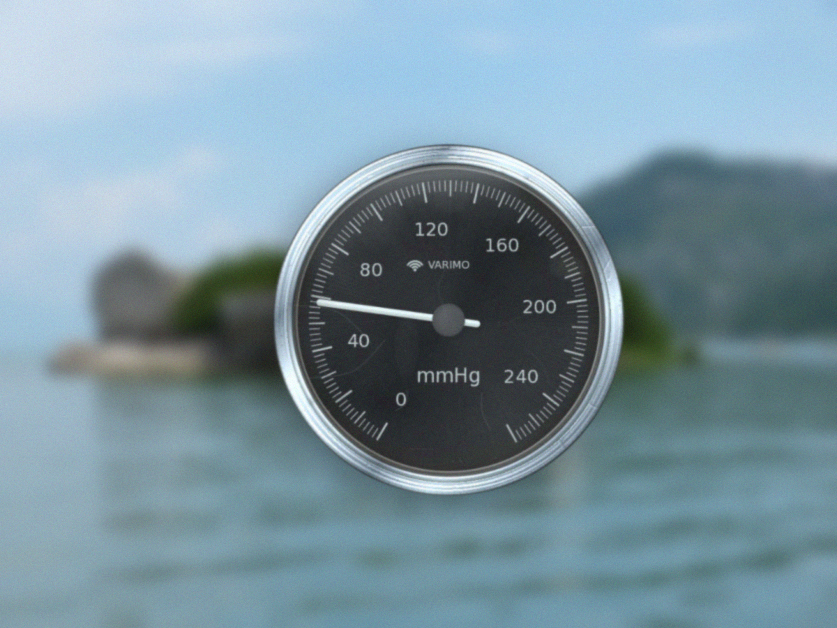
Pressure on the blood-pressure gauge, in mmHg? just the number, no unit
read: 58
